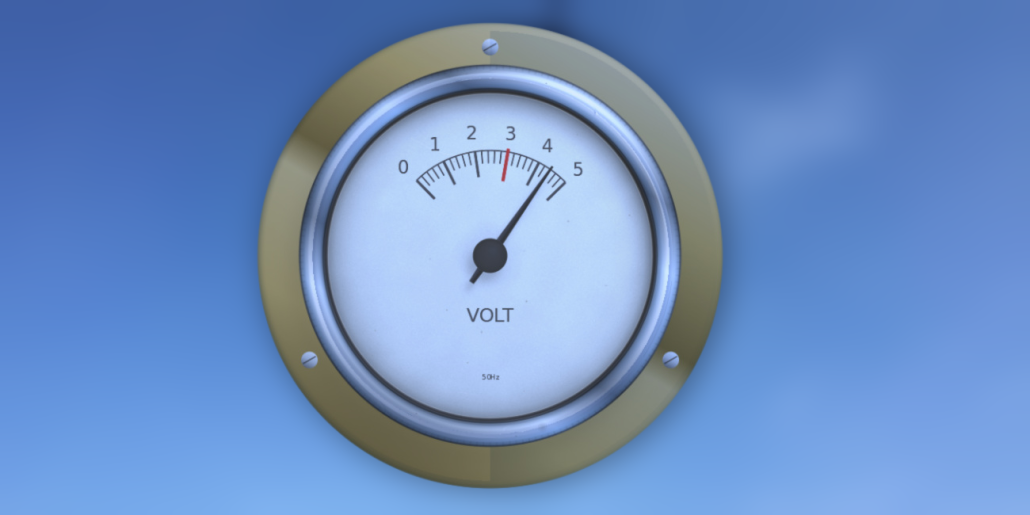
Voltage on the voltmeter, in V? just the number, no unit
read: 4.4
